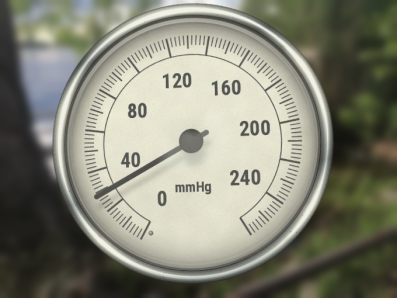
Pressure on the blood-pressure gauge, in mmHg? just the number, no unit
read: 28
